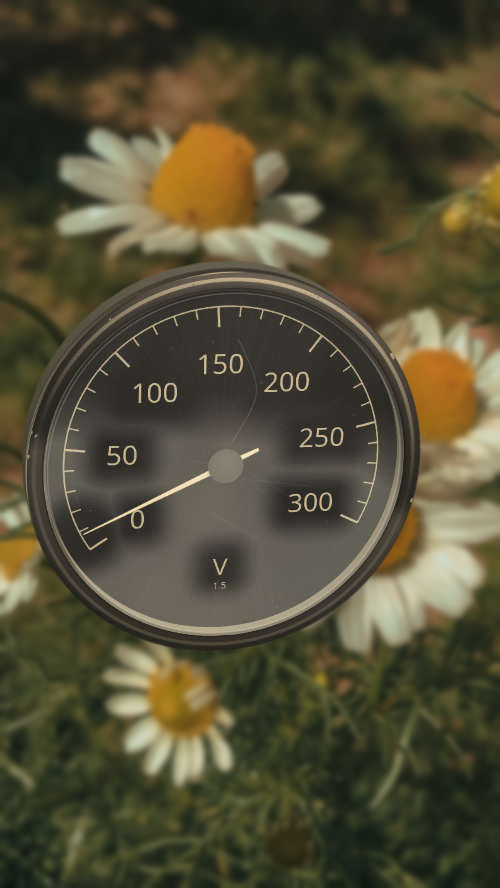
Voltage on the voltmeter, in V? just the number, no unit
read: 10
